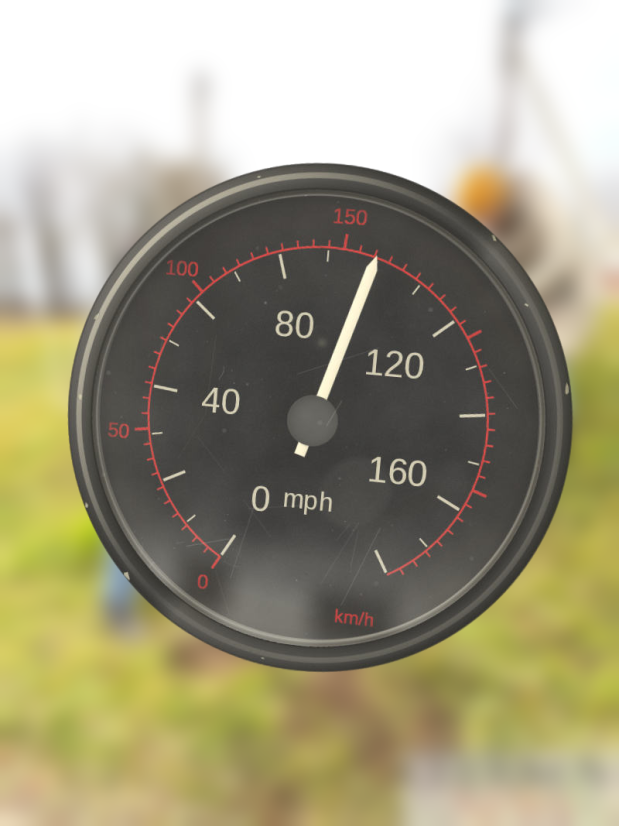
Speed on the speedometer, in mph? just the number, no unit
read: 100
